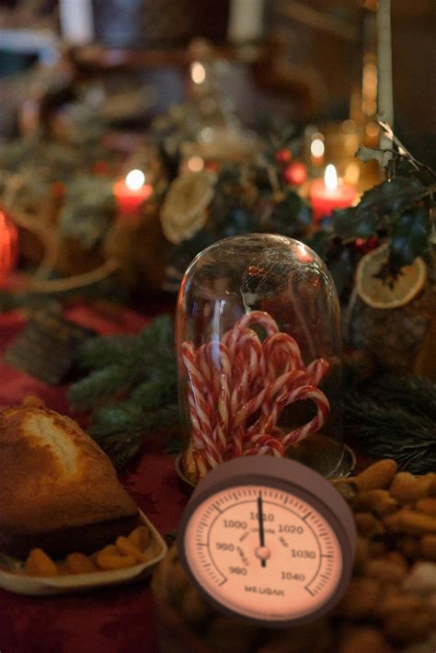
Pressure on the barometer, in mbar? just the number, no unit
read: 1010
